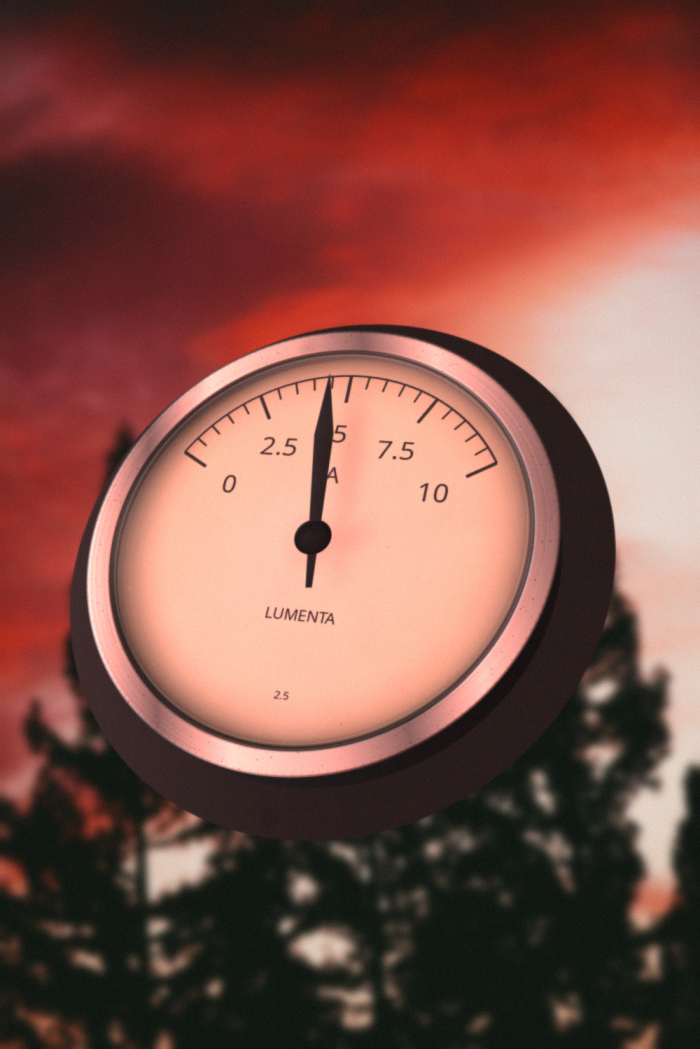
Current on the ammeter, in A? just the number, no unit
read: 4.5
